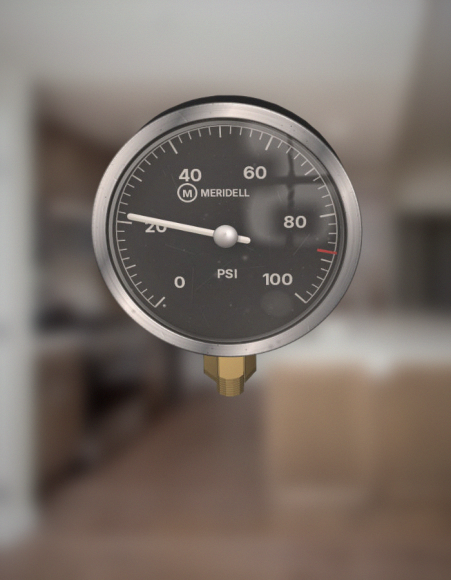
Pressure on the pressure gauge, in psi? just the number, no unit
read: 22
